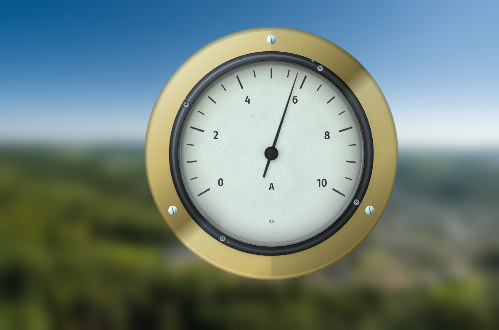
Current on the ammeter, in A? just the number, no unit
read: 5.75
